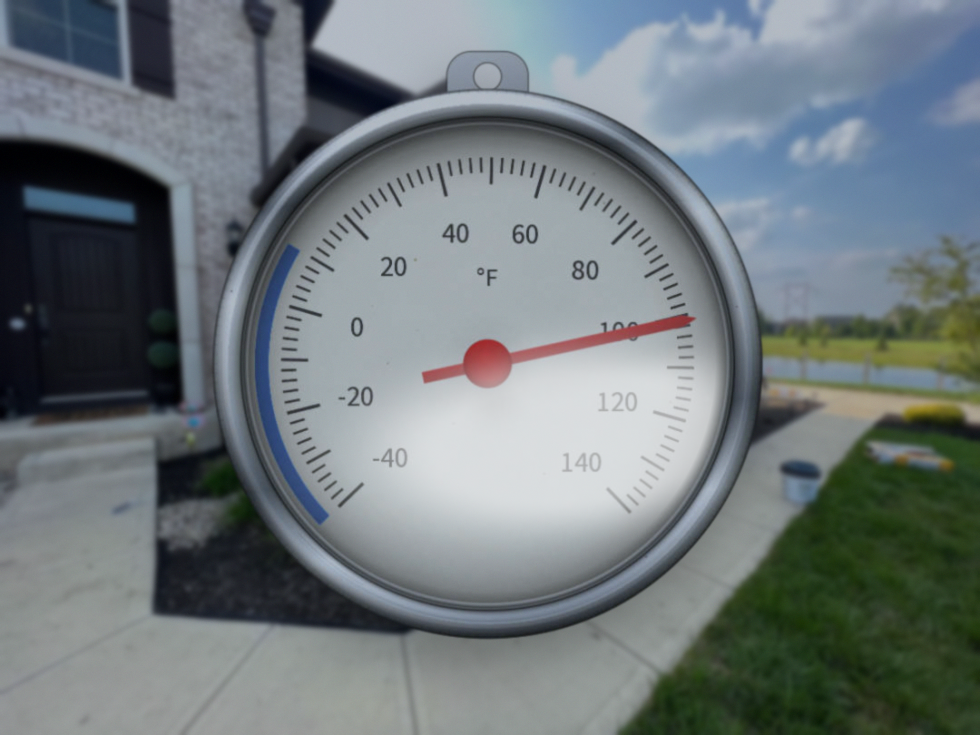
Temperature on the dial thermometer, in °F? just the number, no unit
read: 101
